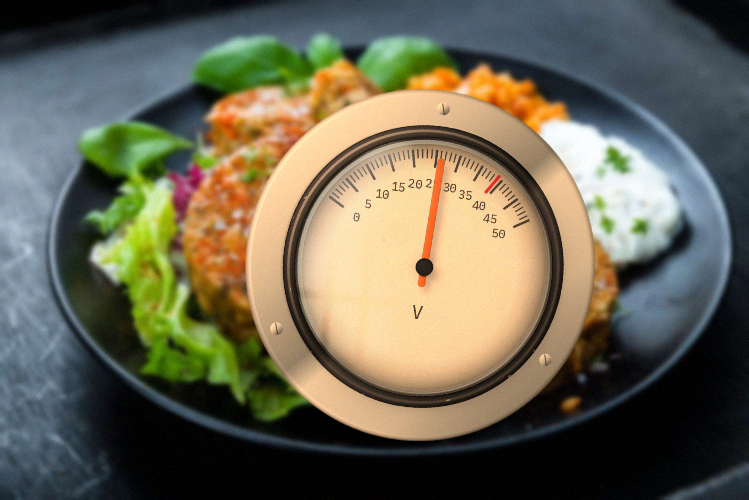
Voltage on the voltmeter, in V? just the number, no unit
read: 26
